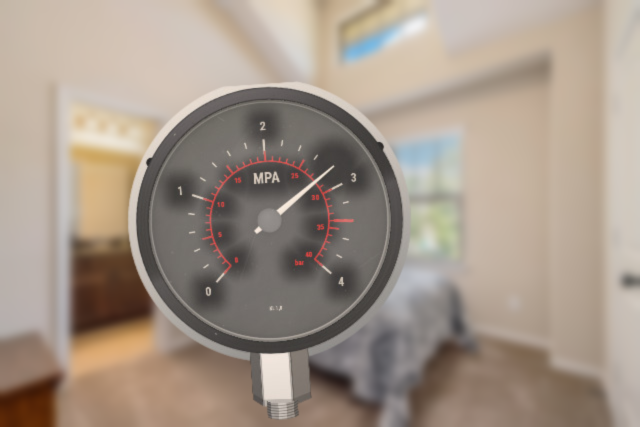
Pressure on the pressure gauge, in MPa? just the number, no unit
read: 2.8
